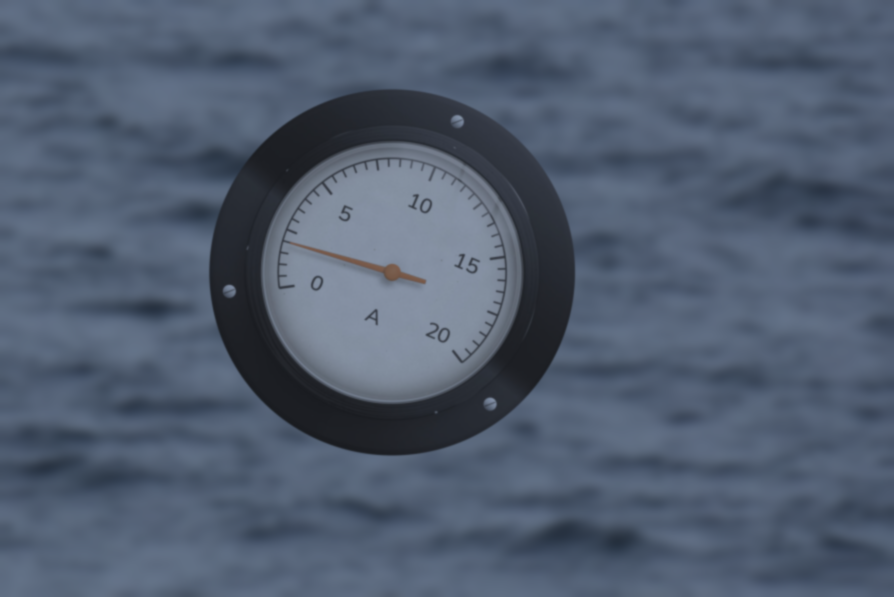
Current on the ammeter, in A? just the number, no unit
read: 2
